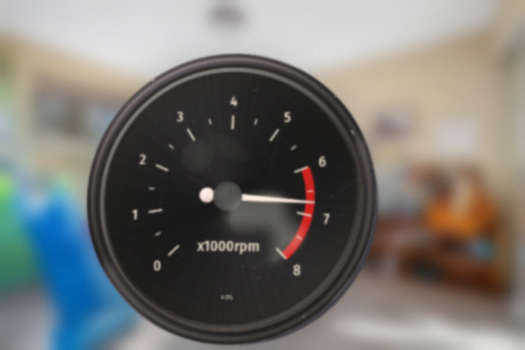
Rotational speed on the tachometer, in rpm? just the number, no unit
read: 6750
